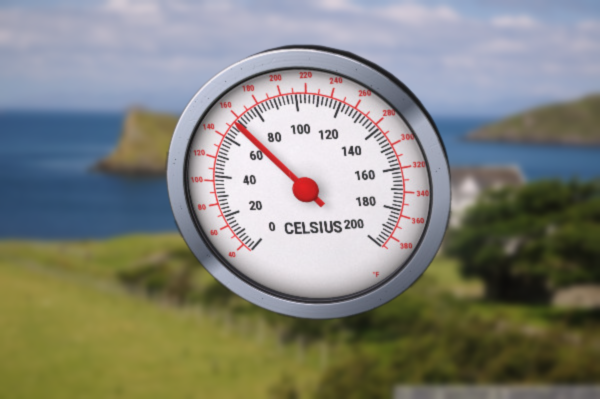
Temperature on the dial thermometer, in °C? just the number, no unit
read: 70
